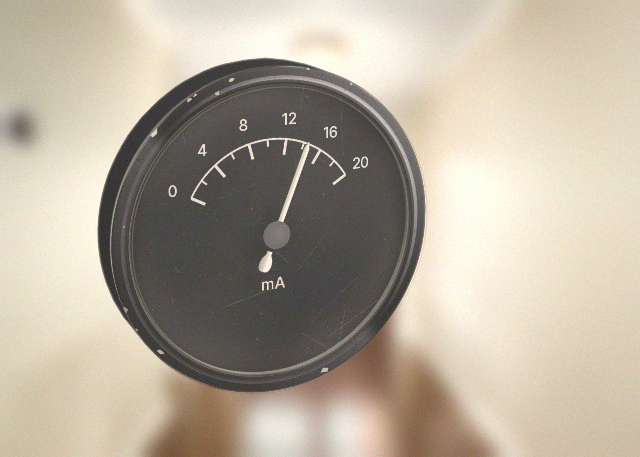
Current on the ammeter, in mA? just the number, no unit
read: 14
